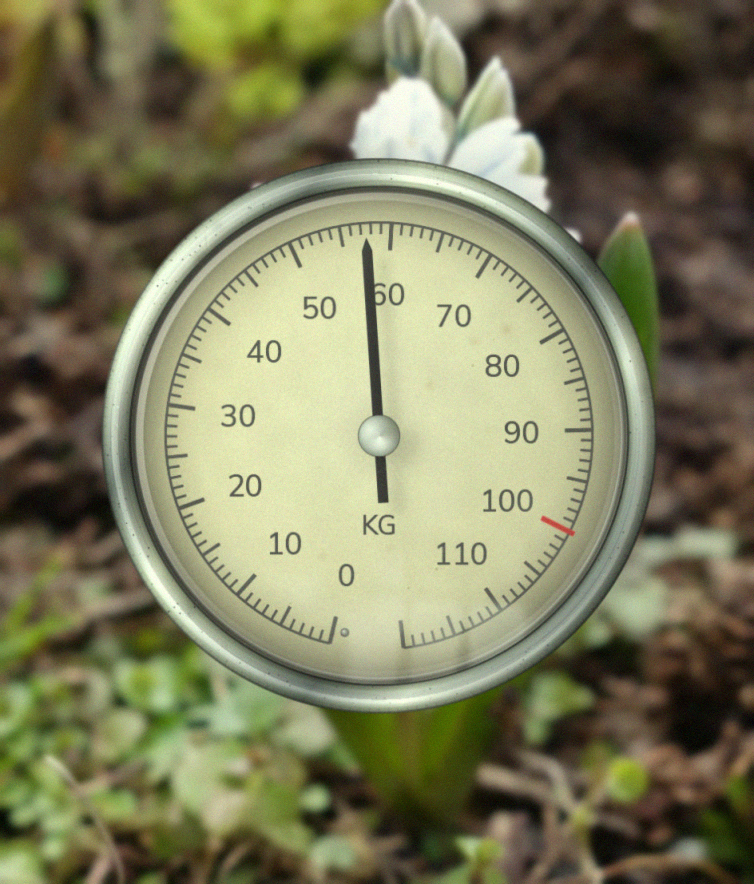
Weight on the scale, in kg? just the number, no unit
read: 57.5
